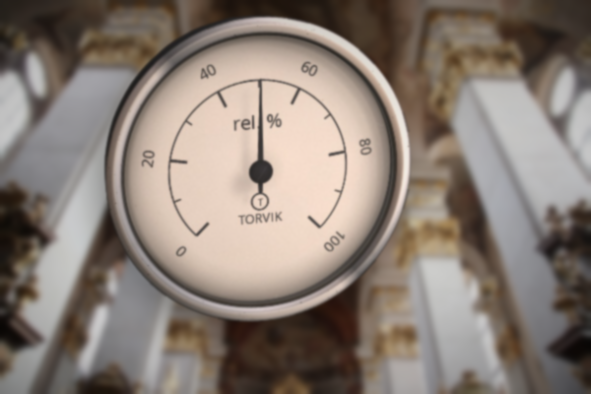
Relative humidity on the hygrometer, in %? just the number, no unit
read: 50
